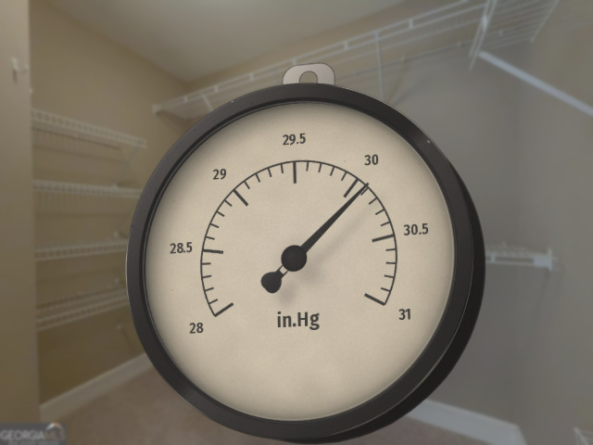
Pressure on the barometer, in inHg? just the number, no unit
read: 30.1
